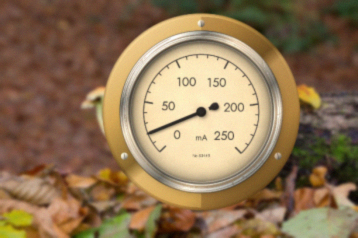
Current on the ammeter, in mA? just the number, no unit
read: 20
